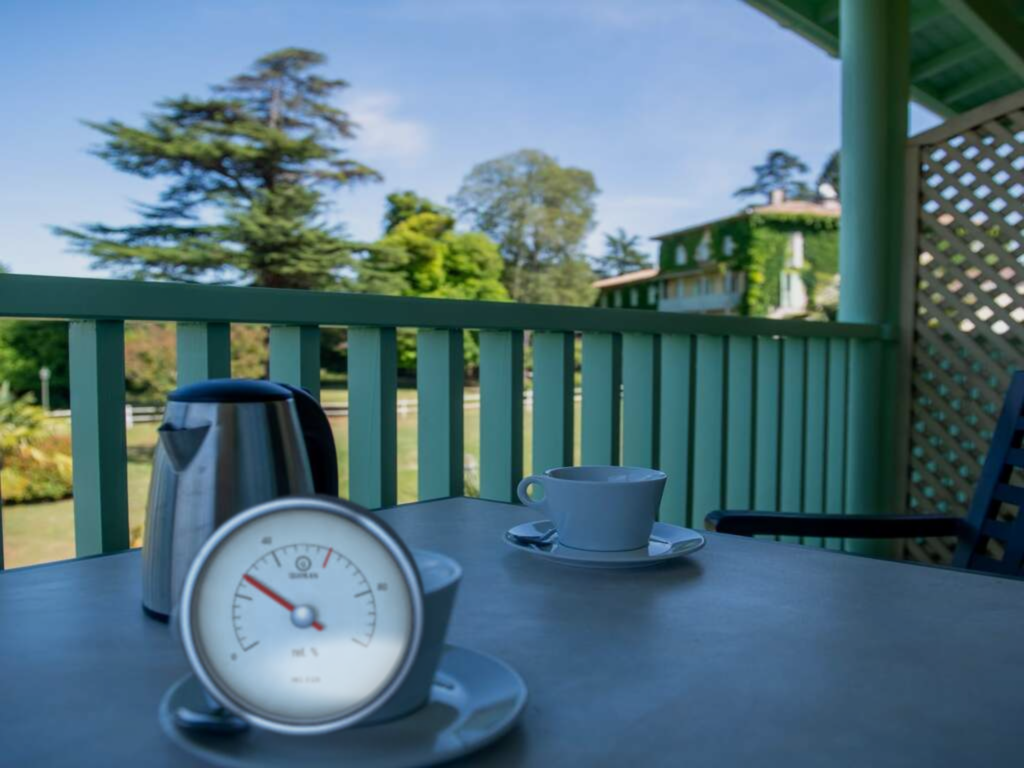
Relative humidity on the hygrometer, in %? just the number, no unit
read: 28
